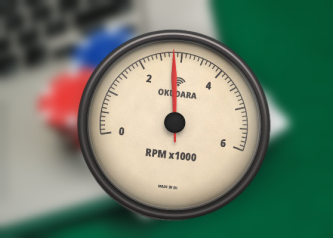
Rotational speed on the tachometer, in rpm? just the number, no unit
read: 2800
